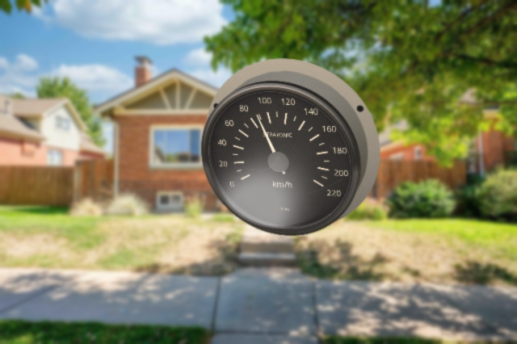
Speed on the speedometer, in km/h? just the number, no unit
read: 90
